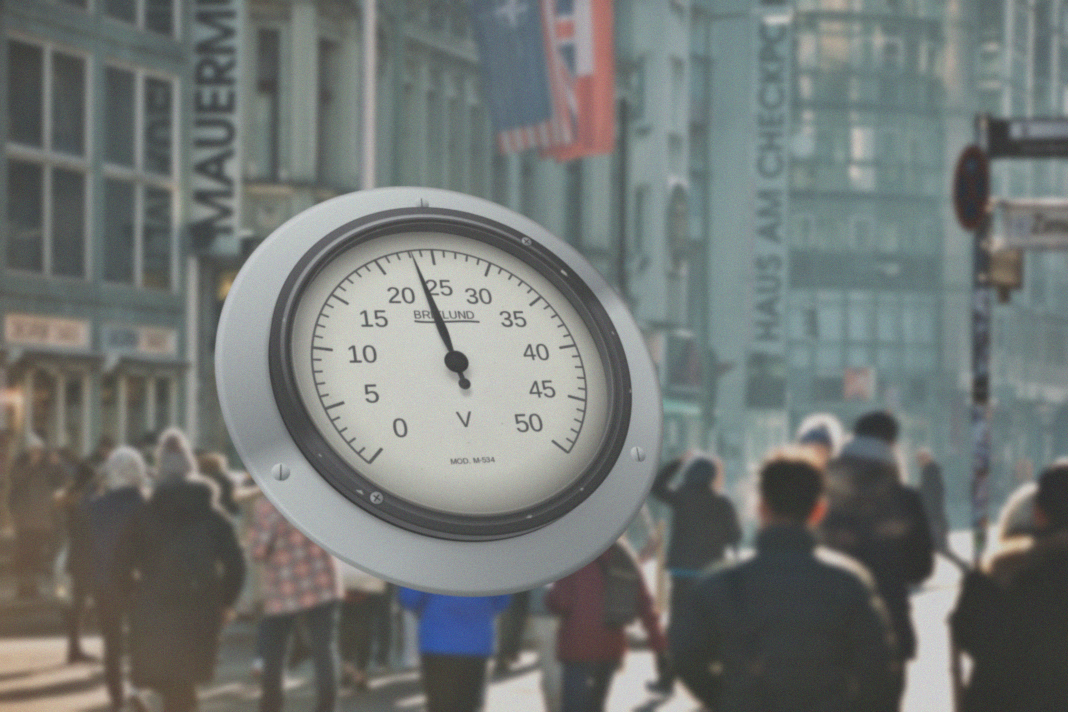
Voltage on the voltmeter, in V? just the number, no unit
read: 23
